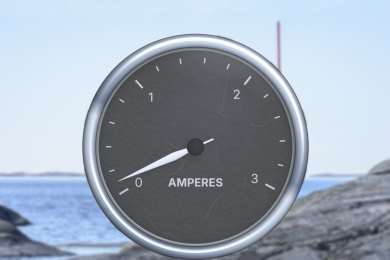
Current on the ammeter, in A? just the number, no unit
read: 0.1
